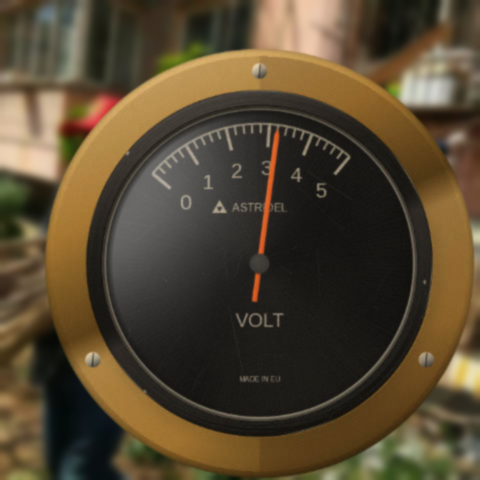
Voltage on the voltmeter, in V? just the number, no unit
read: 3.2
